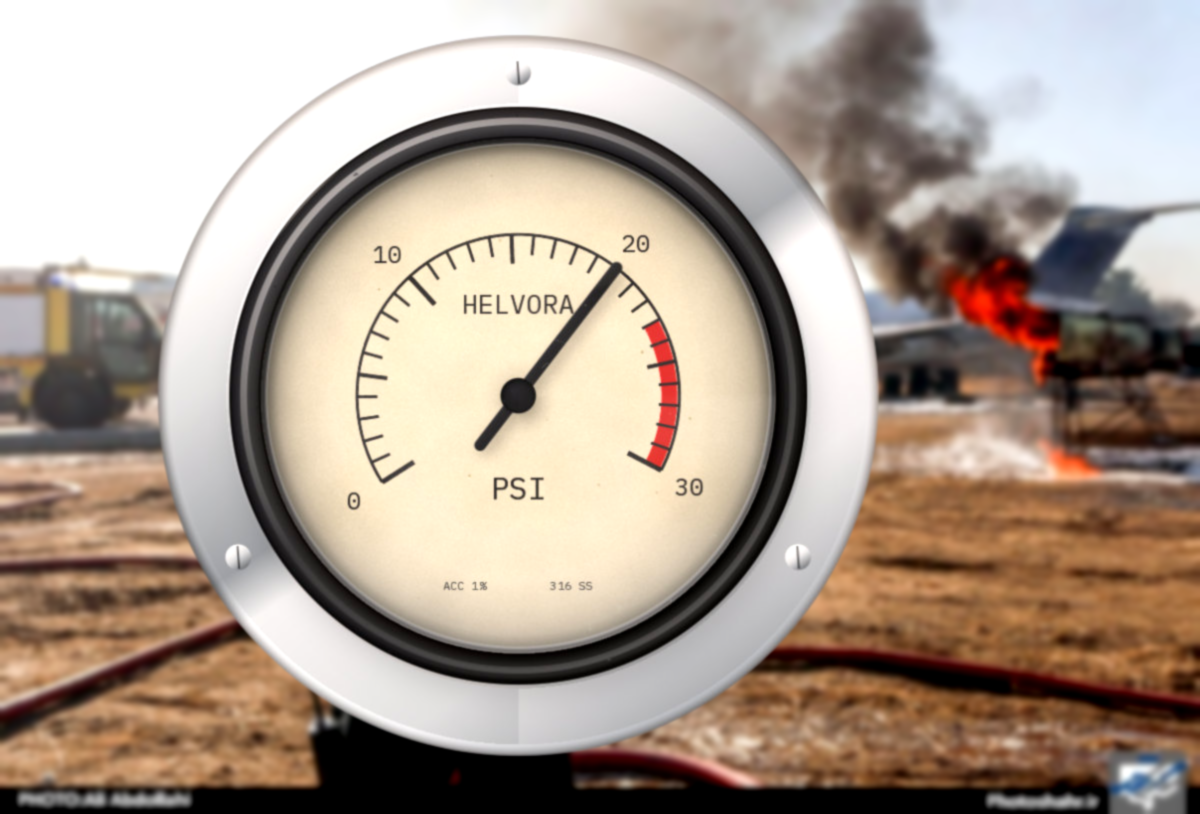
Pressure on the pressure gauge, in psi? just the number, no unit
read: 20
